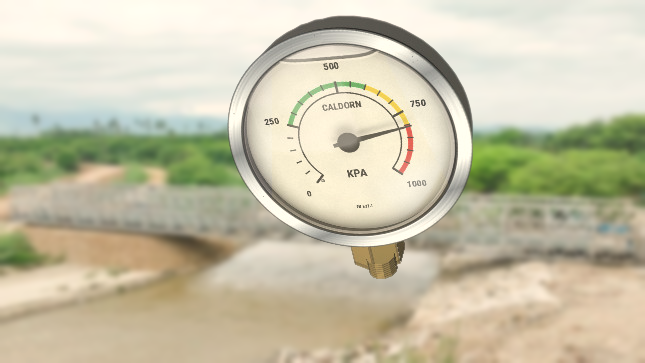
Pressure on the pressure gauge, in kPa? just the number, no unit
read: 800
